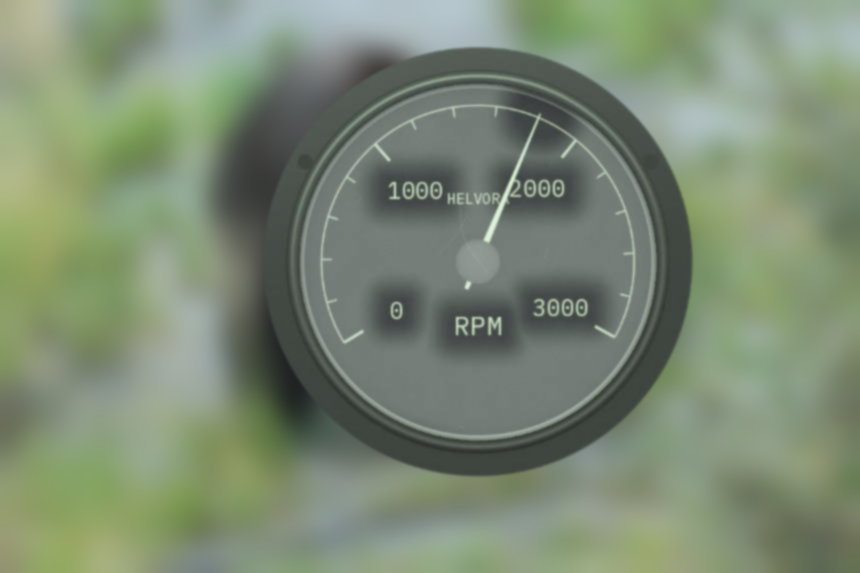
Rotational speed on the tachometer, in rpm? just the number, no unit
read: 1800
